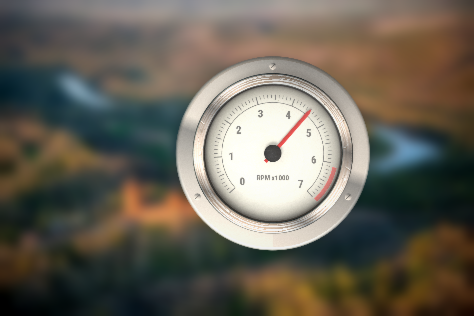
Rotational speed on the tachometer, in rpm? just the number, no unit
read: 4500
